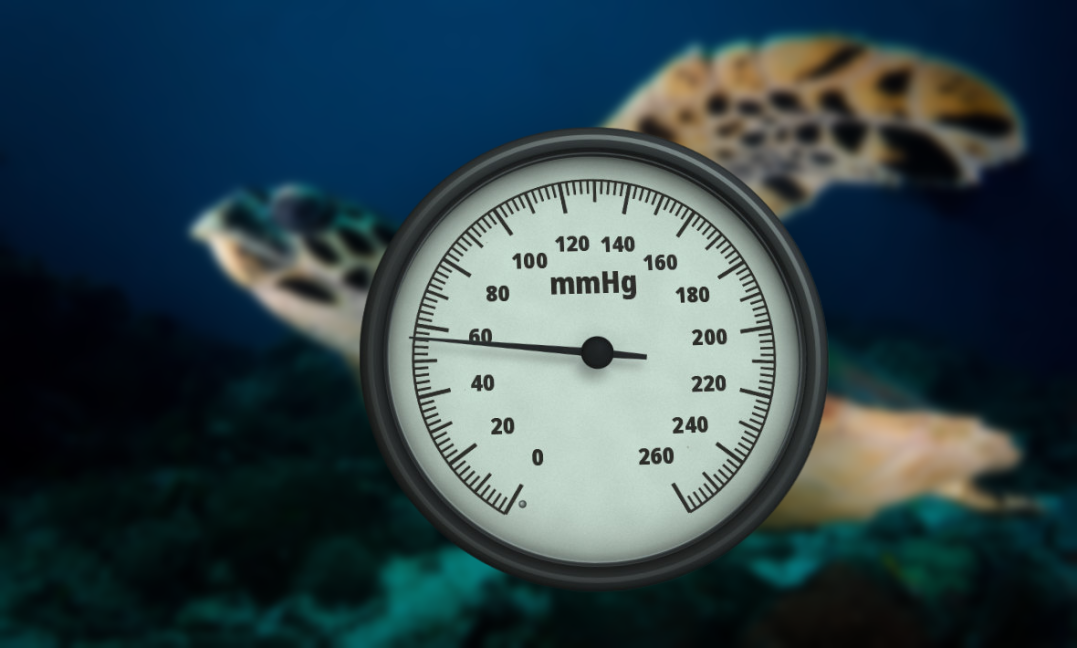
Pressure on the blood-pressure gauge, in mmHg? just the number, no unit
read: 56
